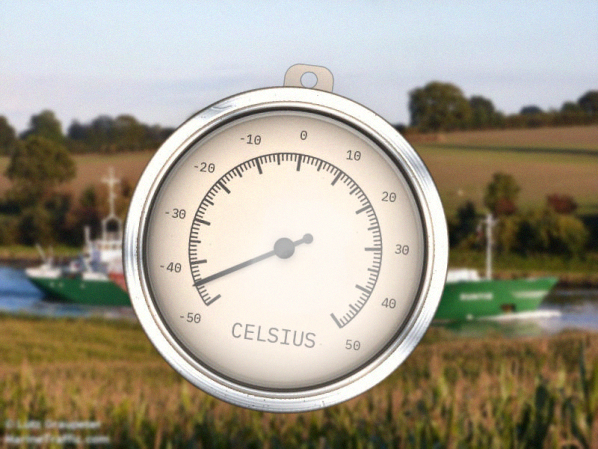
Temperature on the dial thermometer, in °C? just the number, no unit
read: -45
